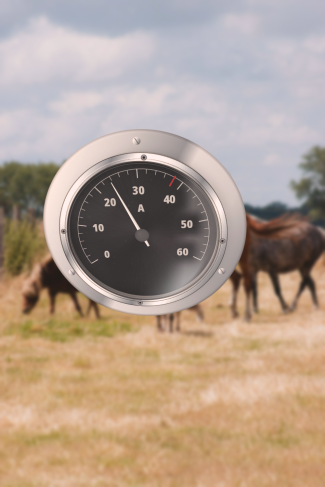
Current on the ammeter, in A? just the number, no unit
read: 24
